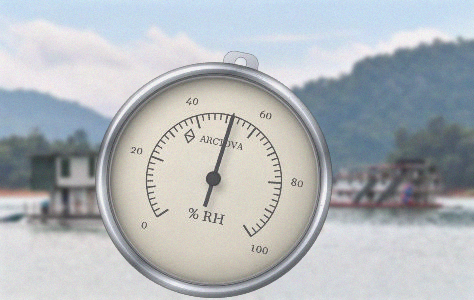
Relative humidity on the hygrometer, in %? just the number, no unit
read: 52
